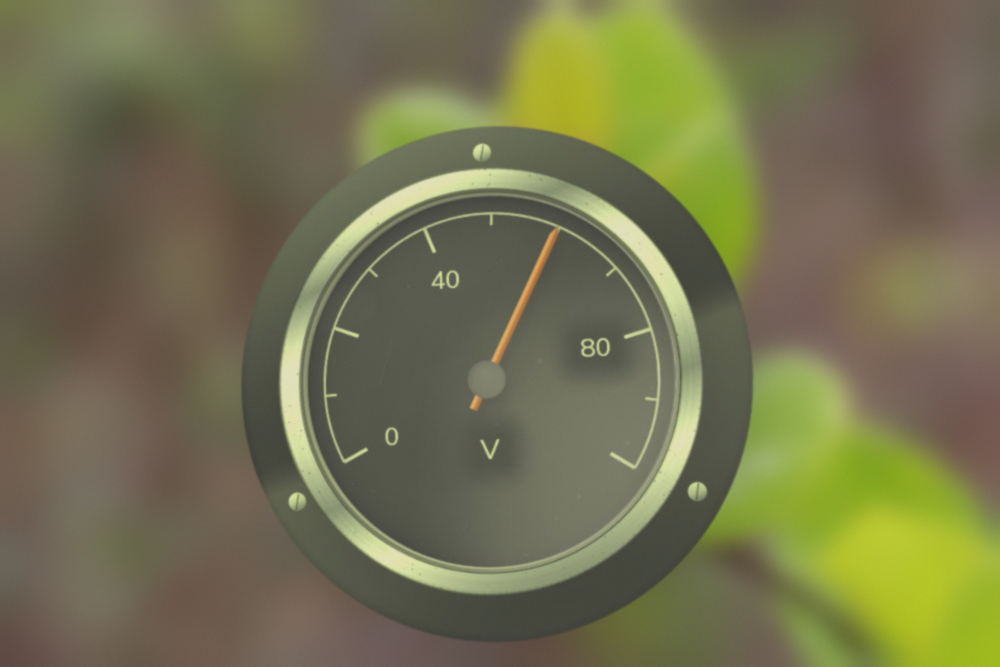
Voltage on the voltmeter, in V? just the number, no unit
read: 60
